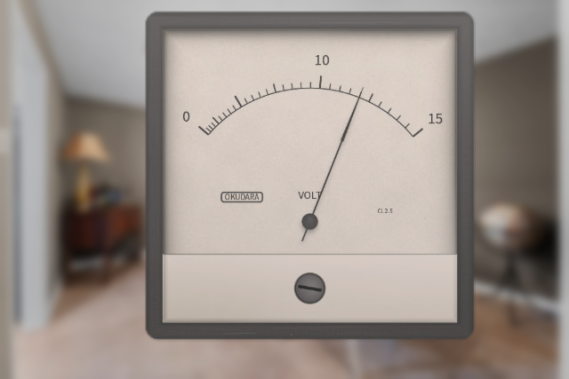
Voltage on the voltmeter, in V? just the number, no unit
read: 12
